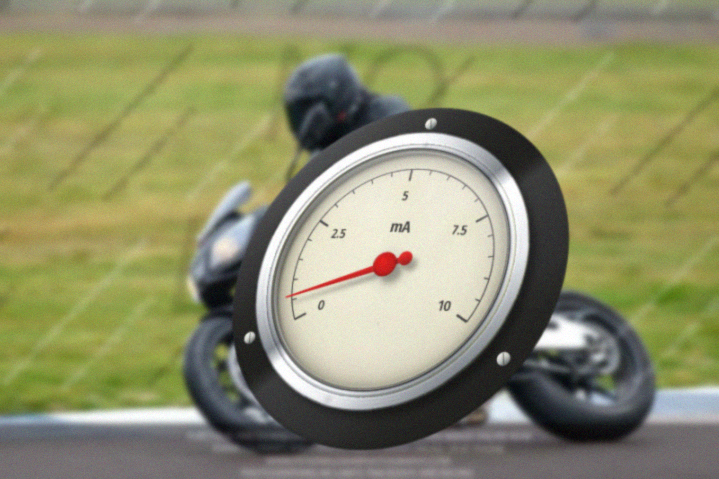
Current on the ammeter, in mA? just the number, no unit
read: 0.5
